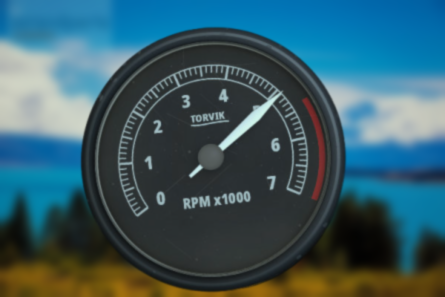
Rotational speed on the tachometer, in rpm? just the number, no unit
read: 5100
